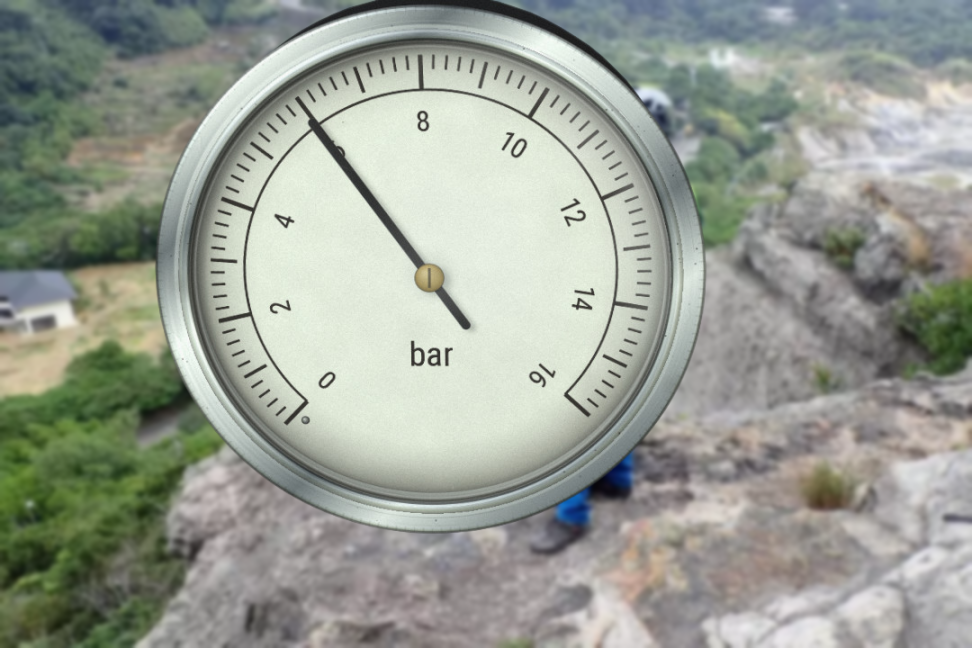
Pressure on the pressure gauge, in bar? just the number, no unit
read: 6
